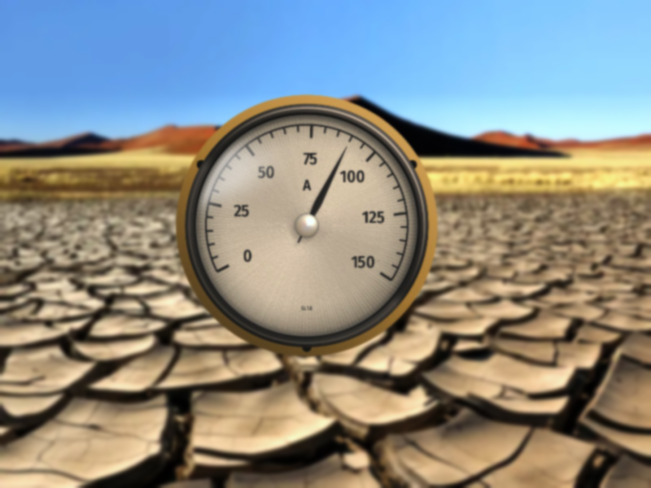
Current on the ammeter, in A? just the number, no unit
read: 90
